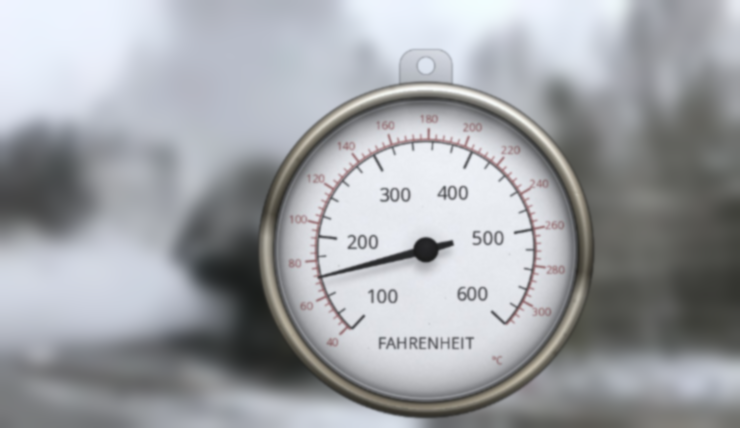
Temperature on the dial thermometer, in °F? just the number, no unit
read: 160
